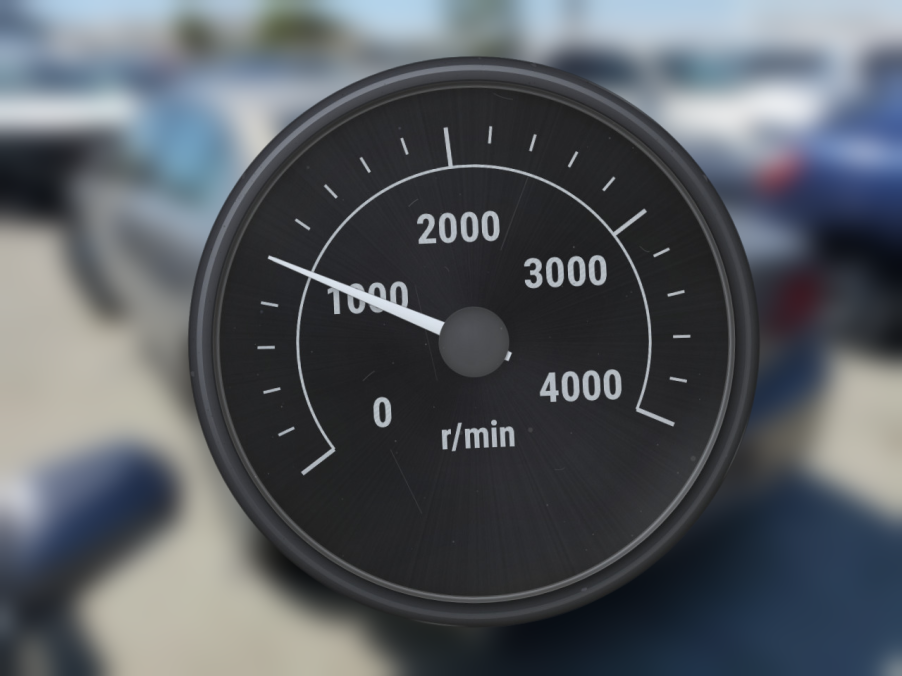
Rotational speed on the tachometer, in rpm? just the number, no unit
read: 1000
